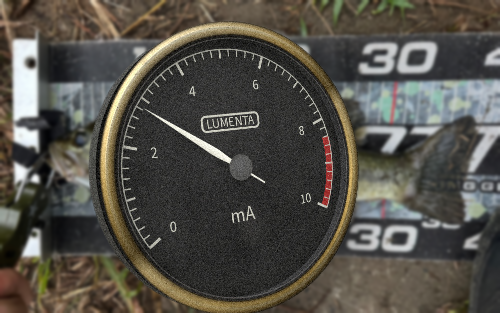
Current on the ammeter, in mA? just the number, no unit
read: 2.8
